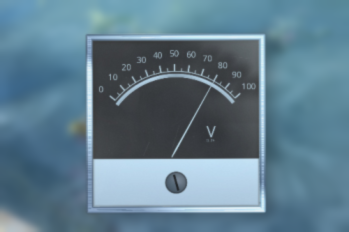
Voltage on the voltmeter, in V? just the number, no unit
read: 80
